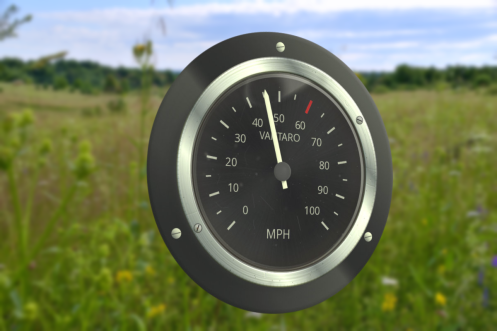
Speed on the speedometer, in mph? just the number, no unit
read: 45
